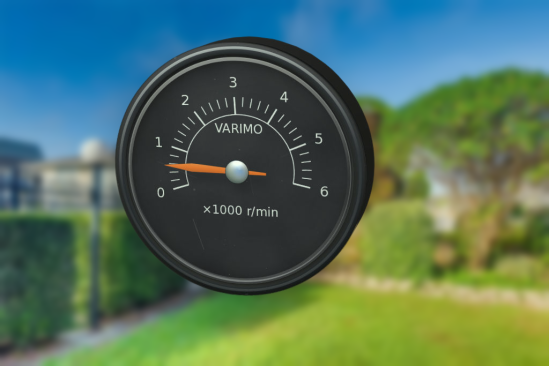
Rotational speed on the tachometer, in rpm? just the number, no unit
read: 600
